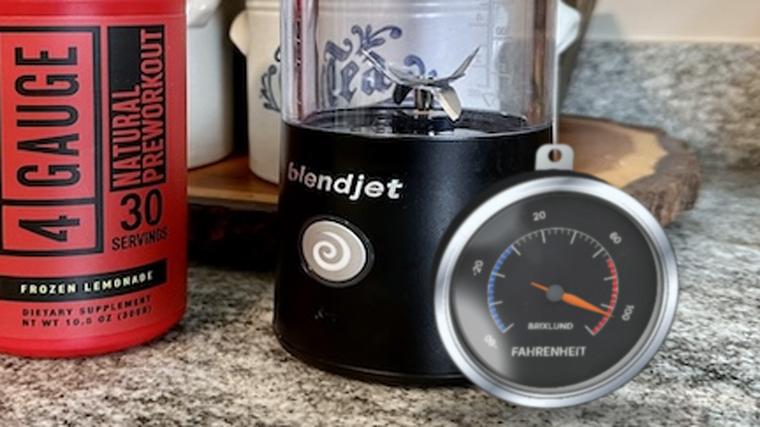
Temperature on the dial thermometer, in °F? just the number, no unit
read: 104
